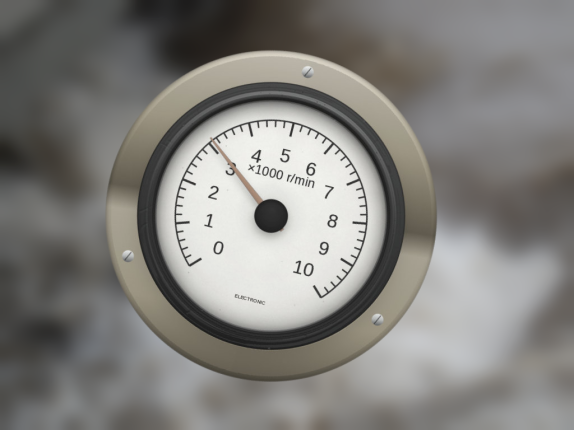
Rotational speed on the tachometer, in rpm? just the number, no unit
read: 3100
